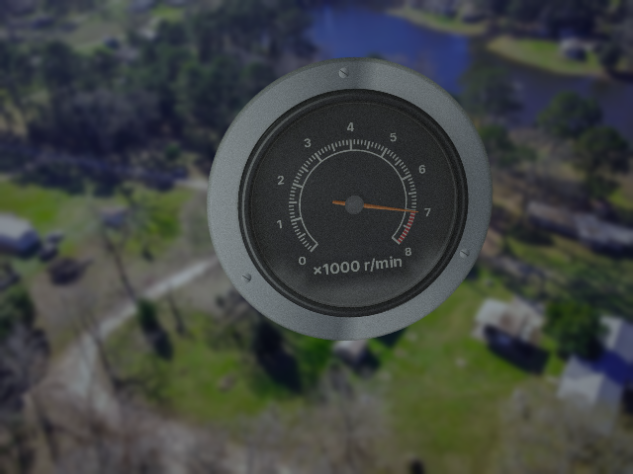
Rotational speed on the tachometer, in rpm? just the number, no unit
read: 7000
